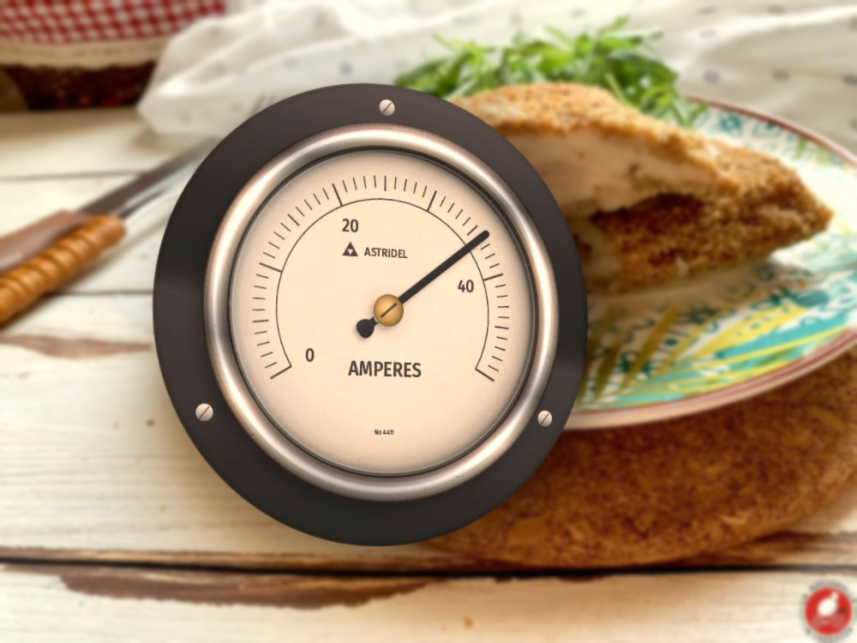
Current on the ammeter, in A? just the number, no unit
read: 36
